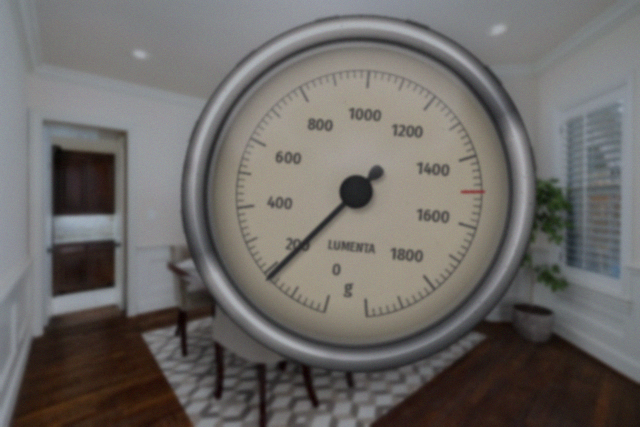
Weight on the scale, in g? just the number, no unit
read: 180
